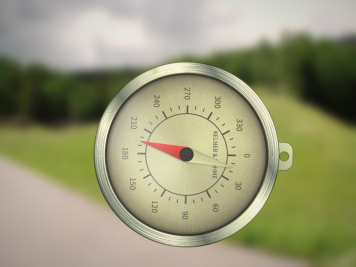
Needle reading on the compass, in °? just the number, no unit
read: 195
